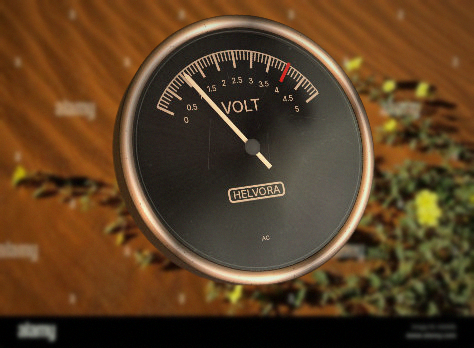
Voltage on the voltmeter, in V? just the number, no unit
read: 1
